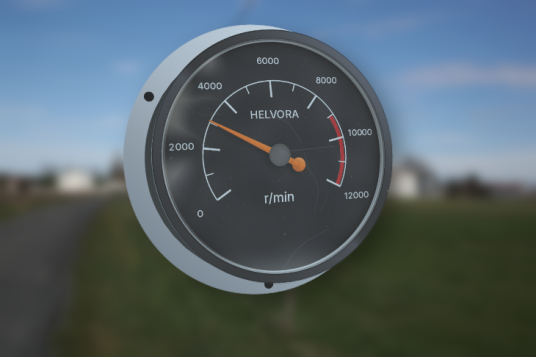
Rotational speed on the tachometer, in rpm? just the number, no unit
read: 3000
